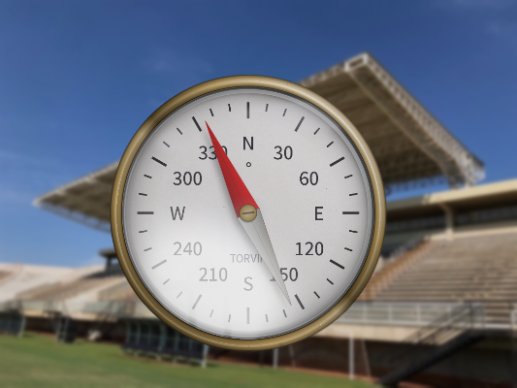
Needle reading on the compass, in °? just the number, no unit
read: 335
